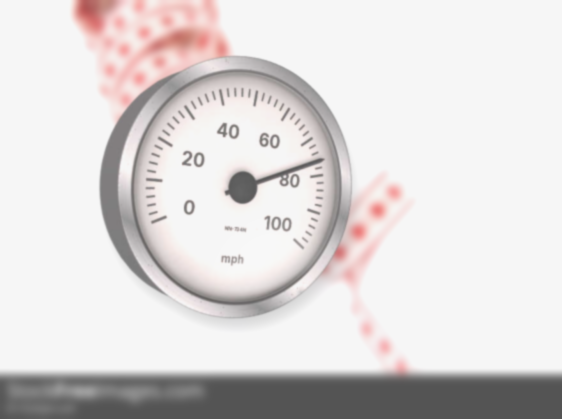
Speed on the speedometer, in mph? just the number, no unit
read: 76
